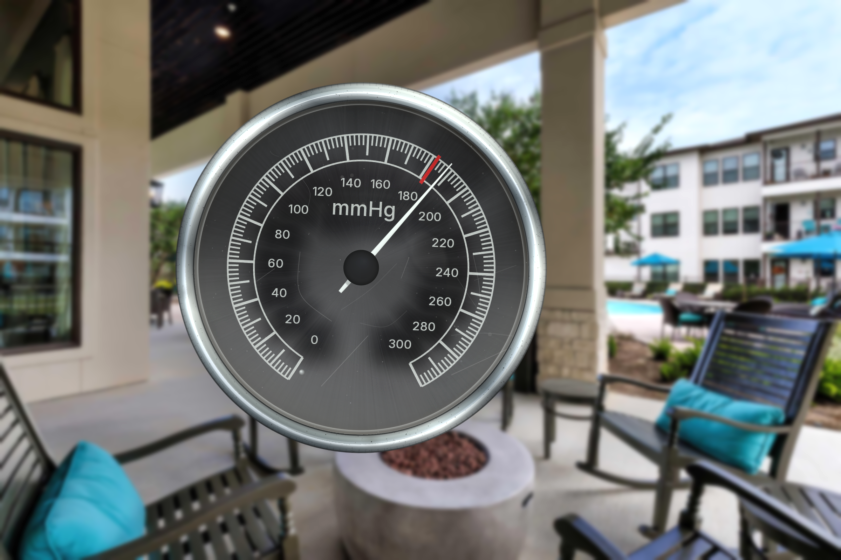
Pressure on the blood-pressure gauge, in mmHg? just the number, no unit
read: 188
